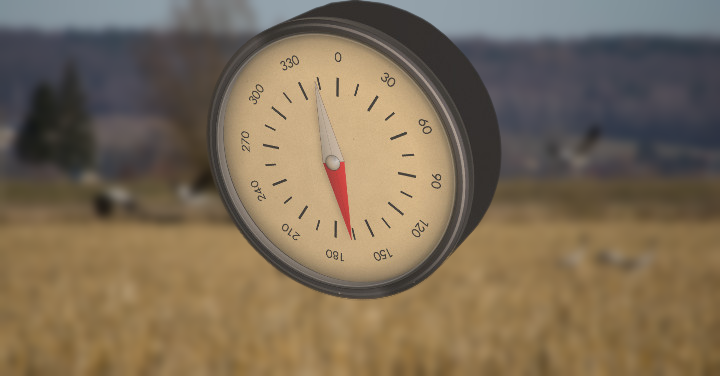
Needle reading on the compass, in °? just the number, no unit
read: 165
